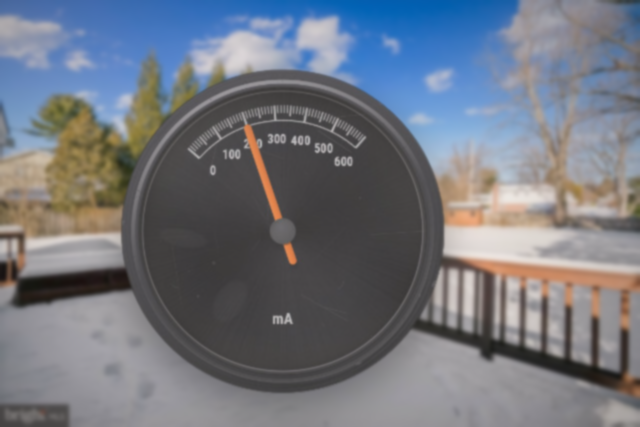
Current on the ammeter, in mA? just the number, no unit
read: 200
